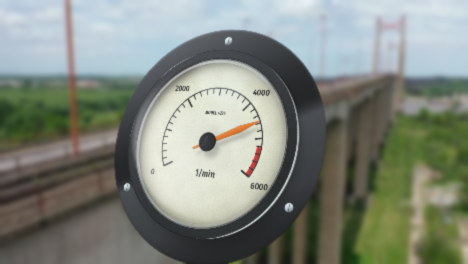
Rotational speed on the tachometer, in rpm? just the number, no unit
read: 4600
